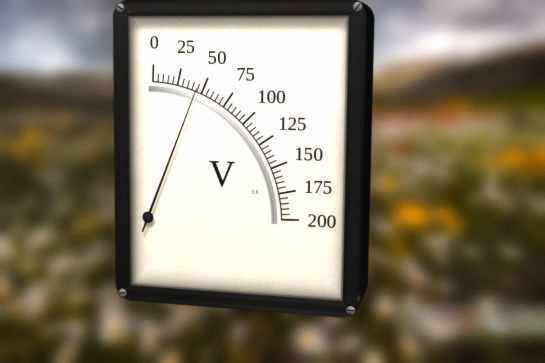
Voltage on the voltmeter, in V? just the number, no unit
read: 45
